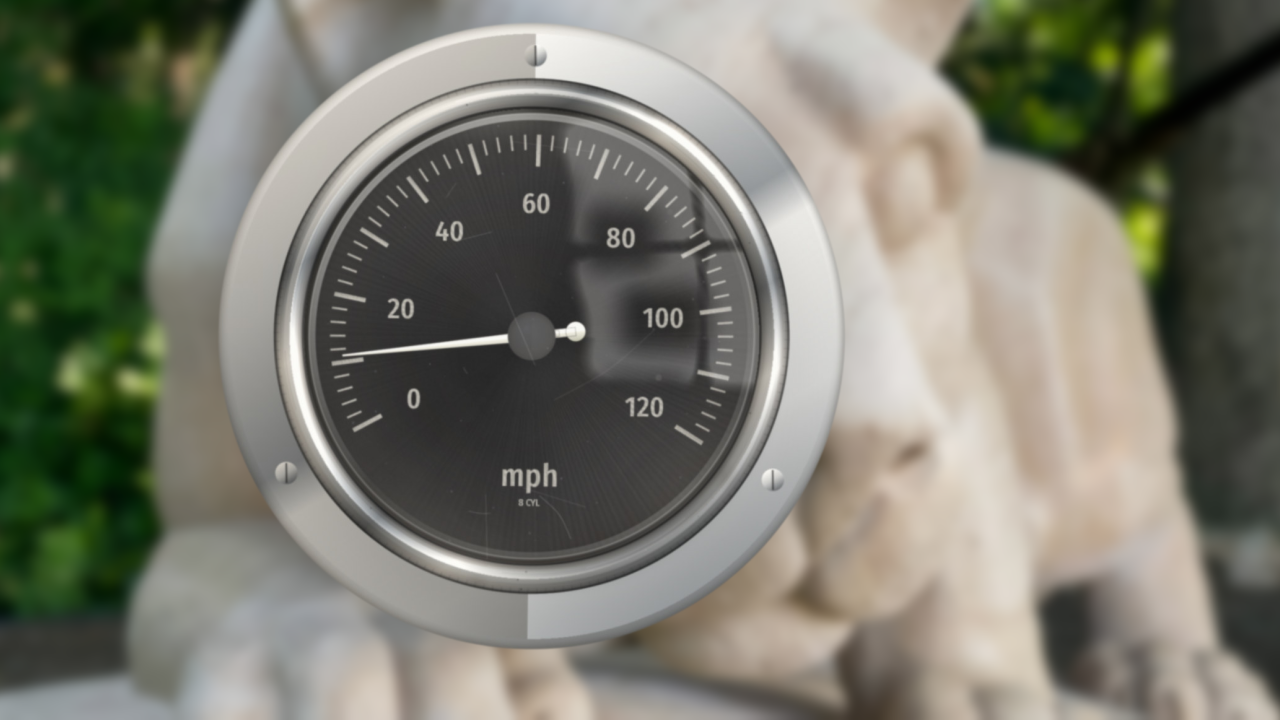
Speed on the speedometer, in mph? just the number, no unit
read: 11
